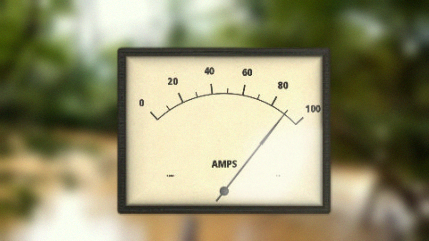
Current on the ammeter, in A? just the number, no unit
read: 90
